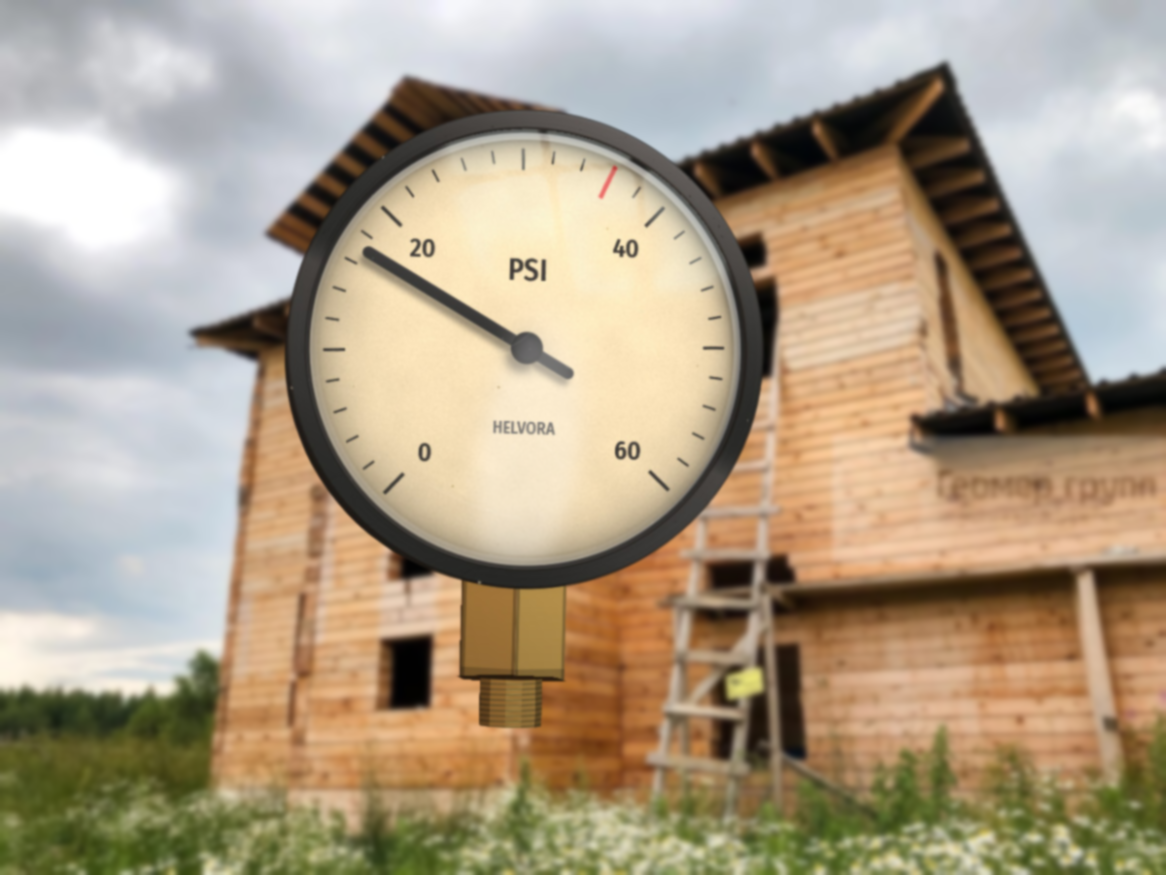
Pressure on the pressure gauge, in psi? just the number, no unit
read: 17
